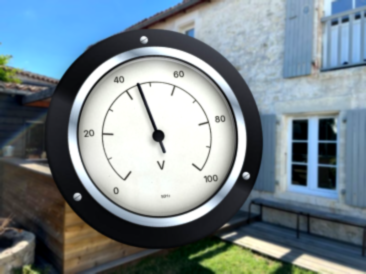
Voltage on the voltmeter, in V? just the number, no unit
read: 45
